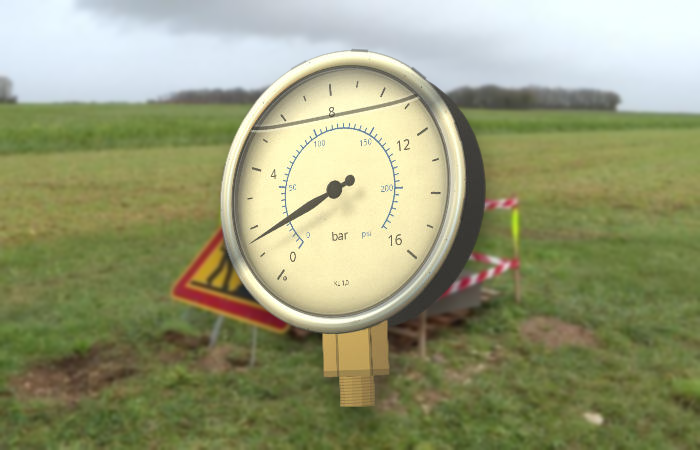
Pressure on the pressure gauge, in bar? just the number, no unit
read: 1.5
